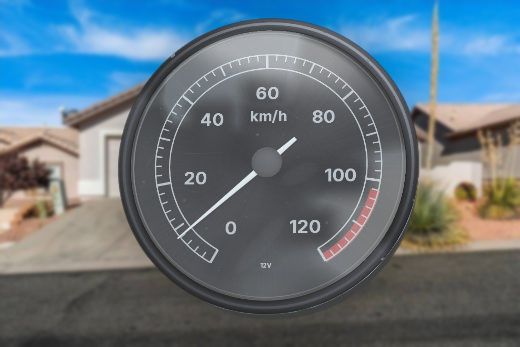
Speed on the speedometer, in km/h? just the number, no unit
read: 8
